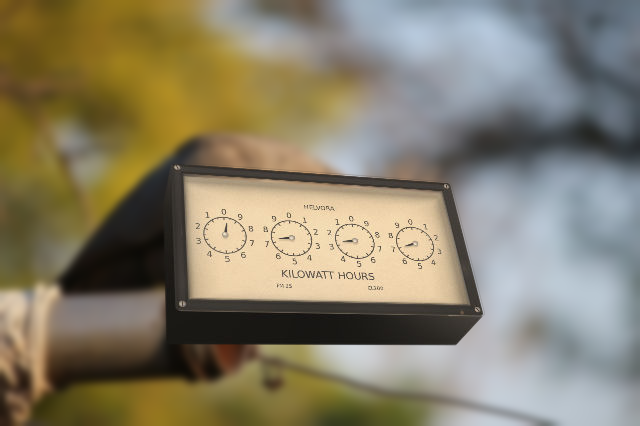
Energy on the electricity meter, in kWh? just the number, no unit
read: 9727
